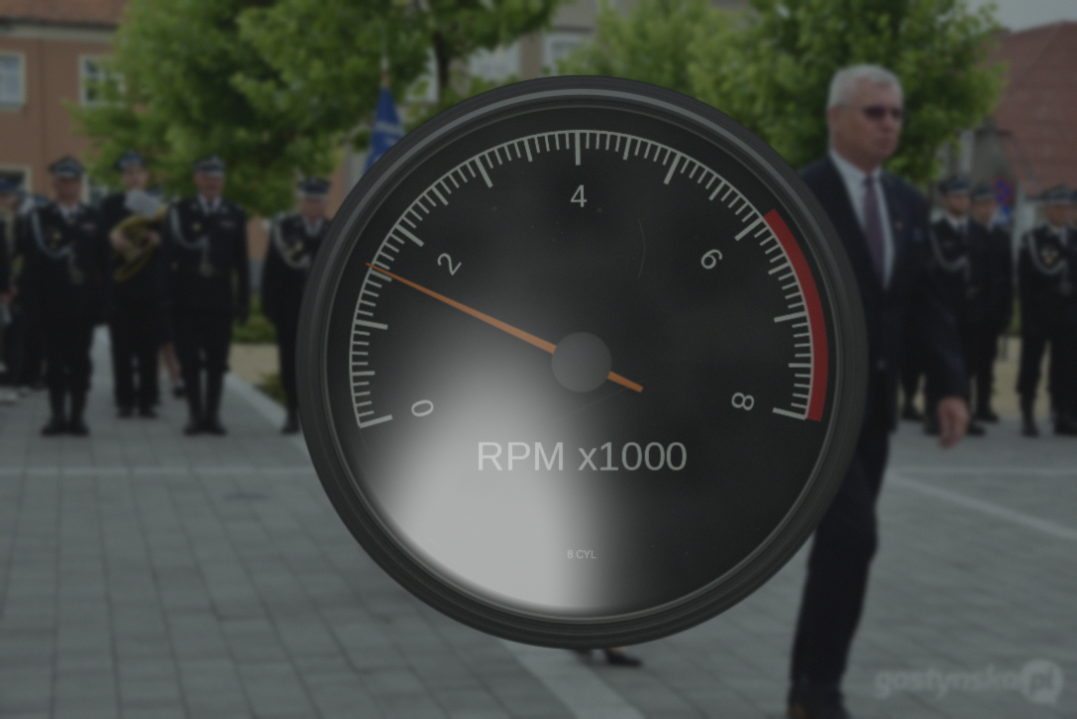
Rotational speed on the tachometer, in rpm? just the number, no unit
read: 1550
